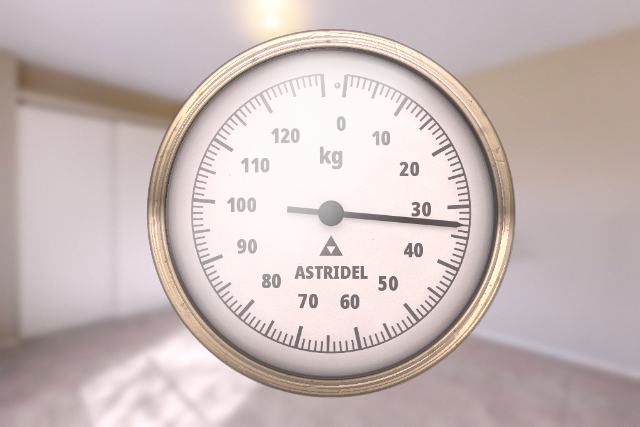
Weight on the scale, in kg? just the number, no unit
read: 33
